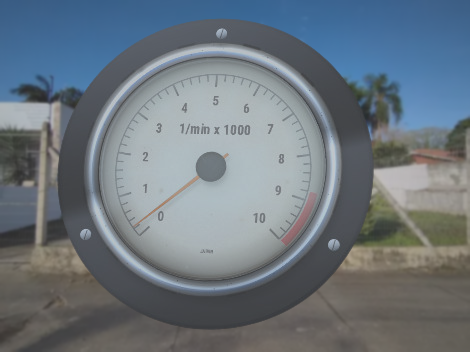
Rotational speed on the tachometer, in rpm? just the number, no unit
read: 200
